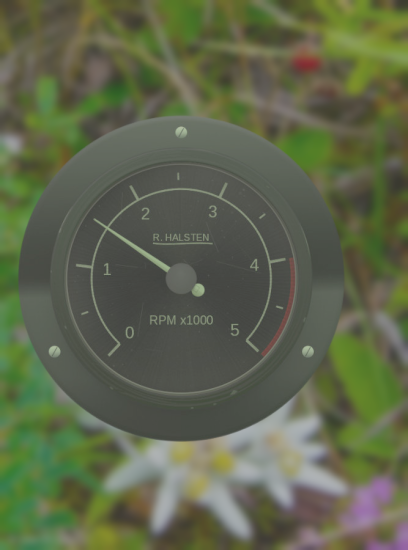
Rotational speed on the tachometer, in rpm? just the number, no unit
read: 1500
